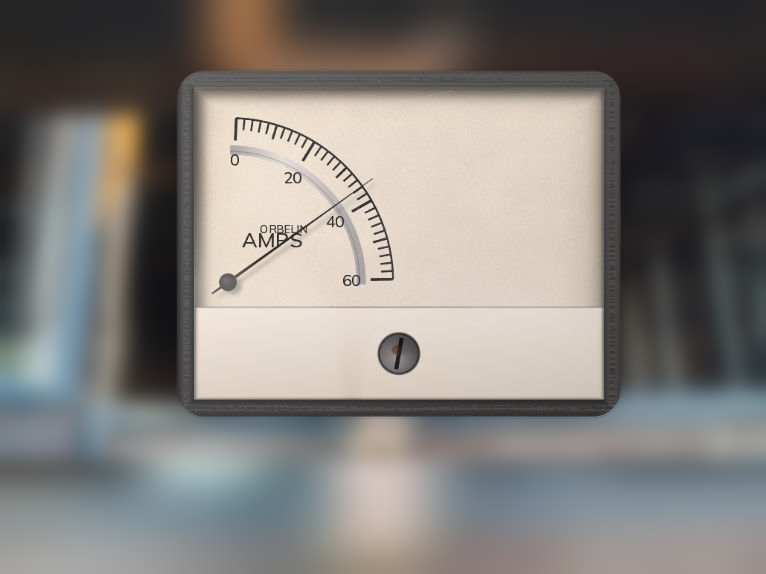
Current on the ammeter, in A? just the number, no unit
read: 36
